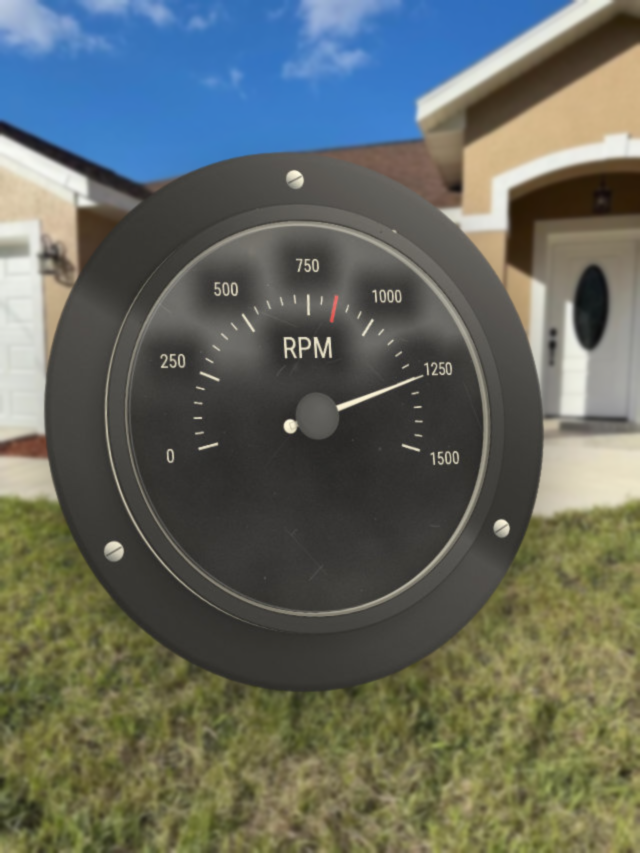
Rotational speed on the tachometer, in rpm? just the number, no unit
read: 1250
